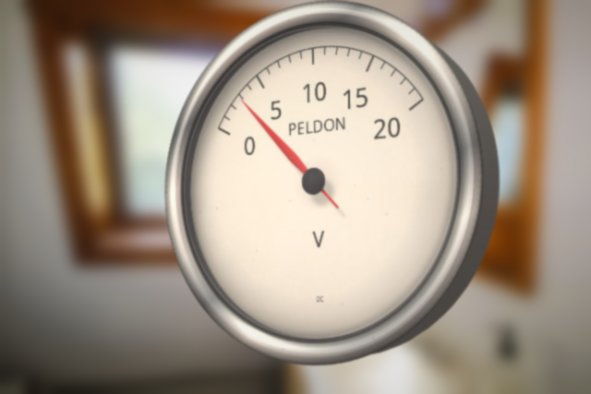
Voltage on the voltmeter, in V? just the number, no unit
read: 3
